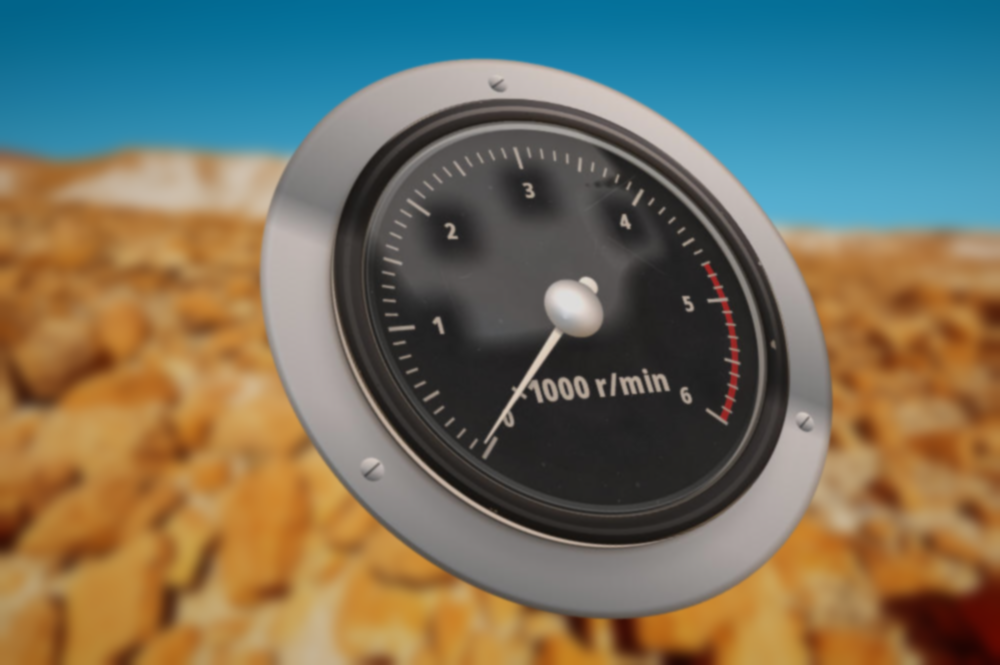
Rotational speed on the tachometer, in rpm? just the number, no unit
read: 50
